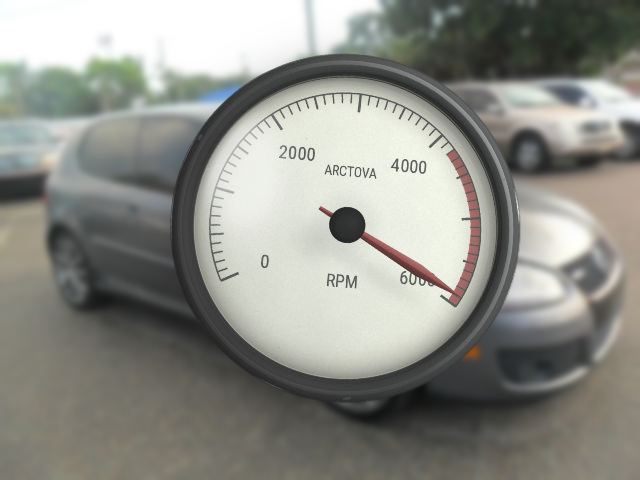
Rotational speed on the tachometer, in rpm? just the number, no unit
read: 5900
